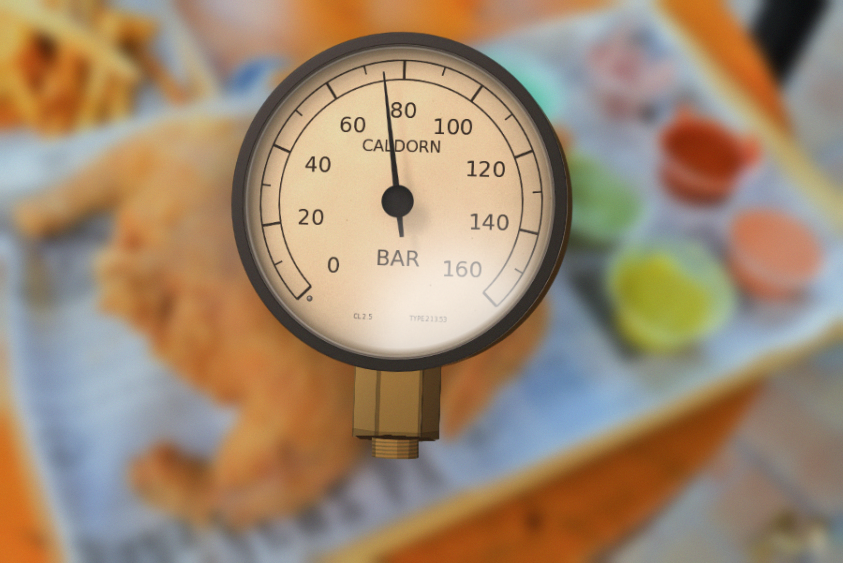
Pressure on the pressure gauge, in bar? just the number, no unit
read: 75
